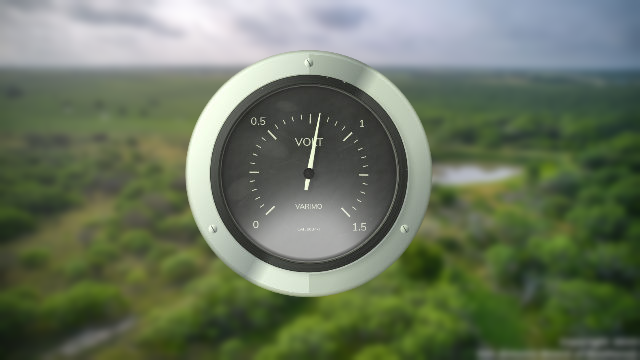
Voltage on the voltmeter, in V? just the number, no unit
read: 0.8
